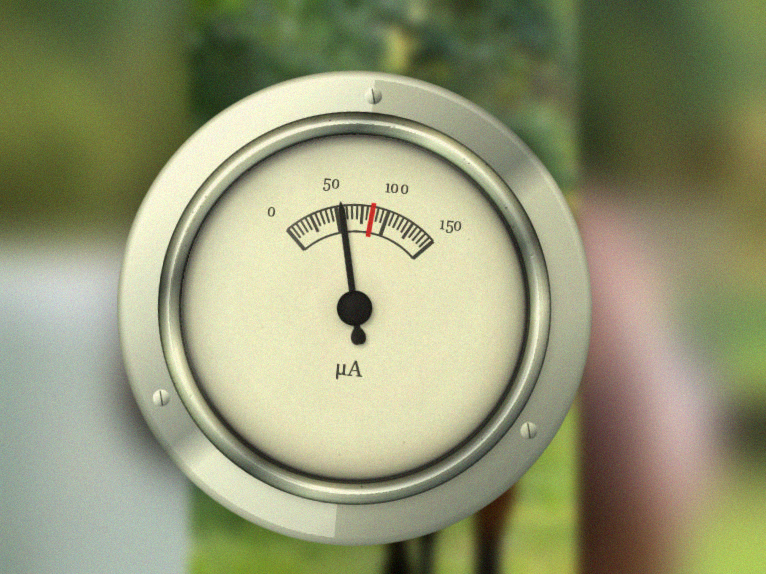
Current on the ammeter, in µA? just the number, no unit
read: 55
